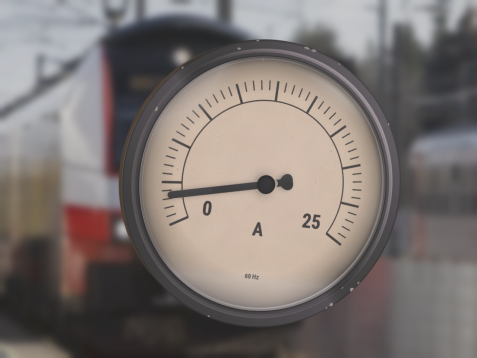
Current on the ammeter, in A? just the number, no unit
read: 1.75
